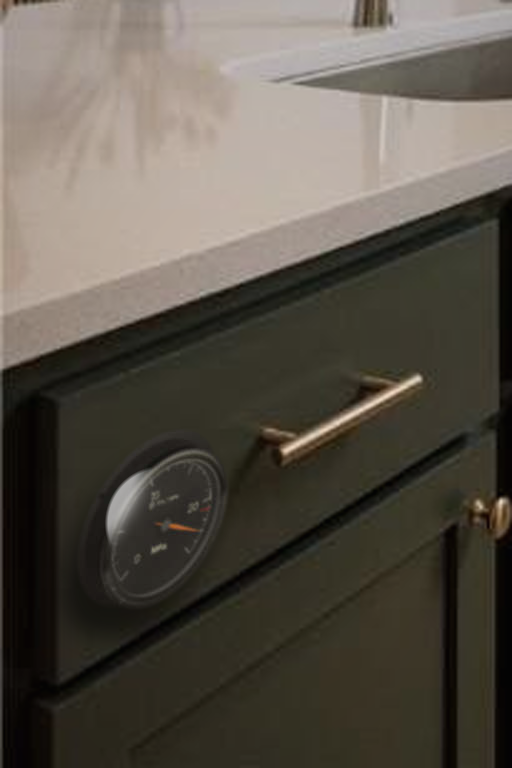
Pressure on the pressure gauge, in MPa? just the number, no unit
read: 23
